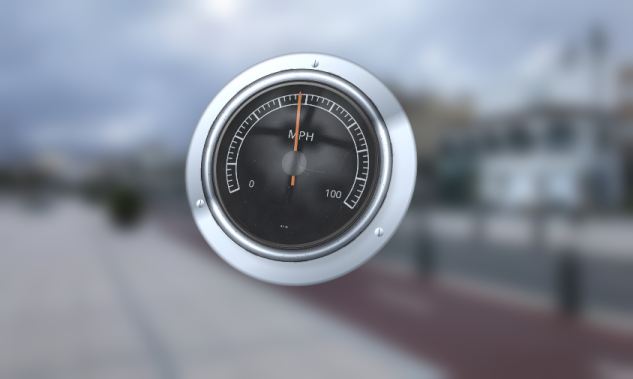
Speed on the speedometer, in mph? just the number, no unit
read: 48
